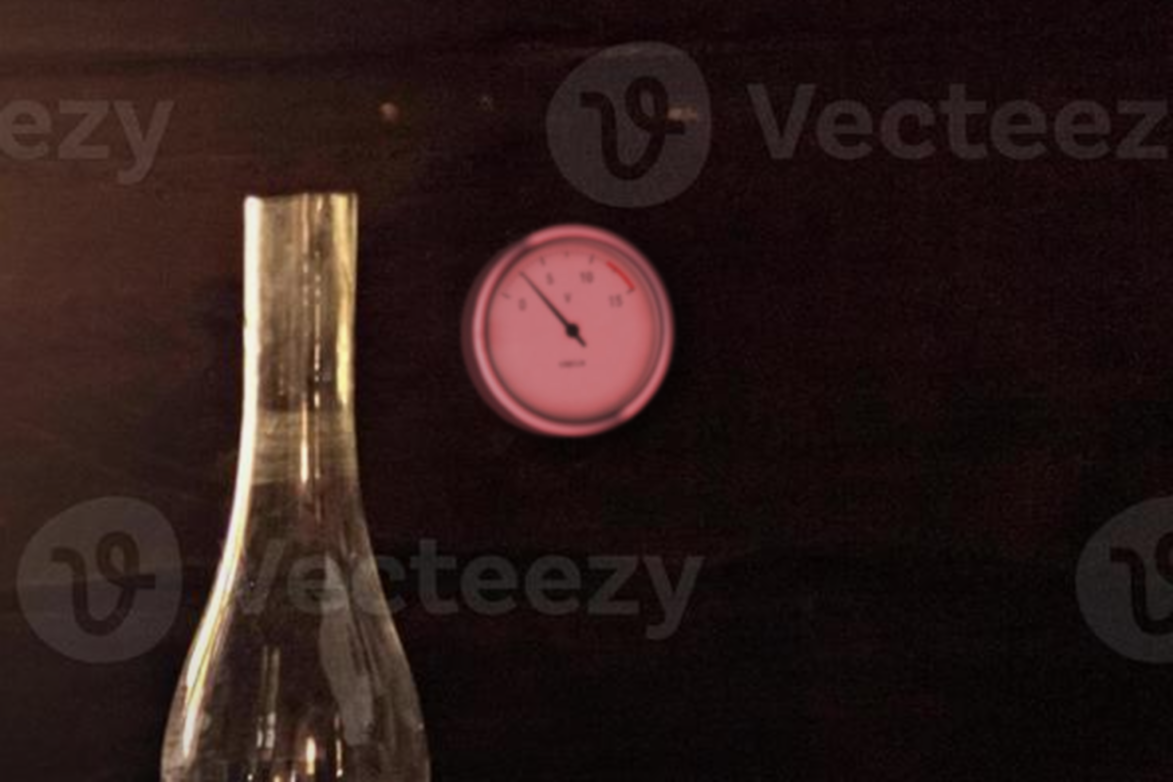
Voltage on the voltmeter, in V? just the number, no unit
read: 2.5
